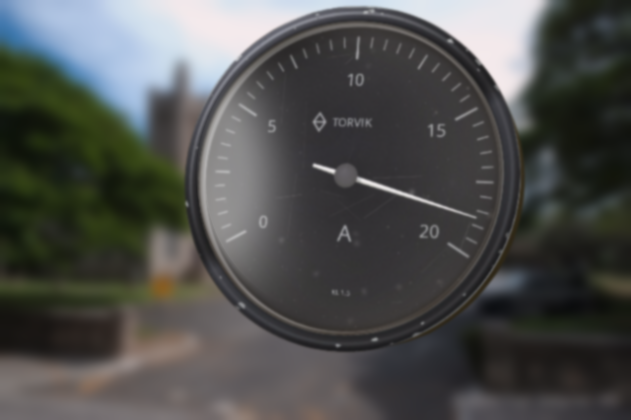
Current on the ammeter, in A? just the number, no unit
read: 18.75
